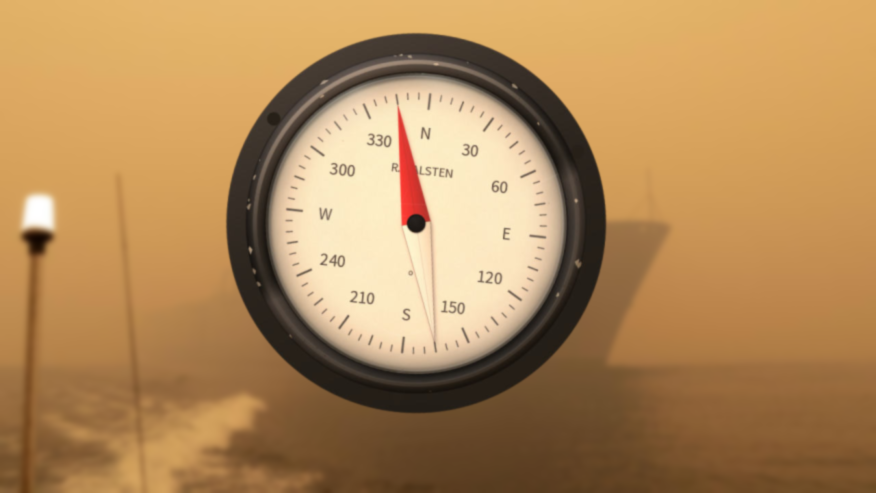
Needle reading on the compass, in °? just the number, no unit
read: 345
